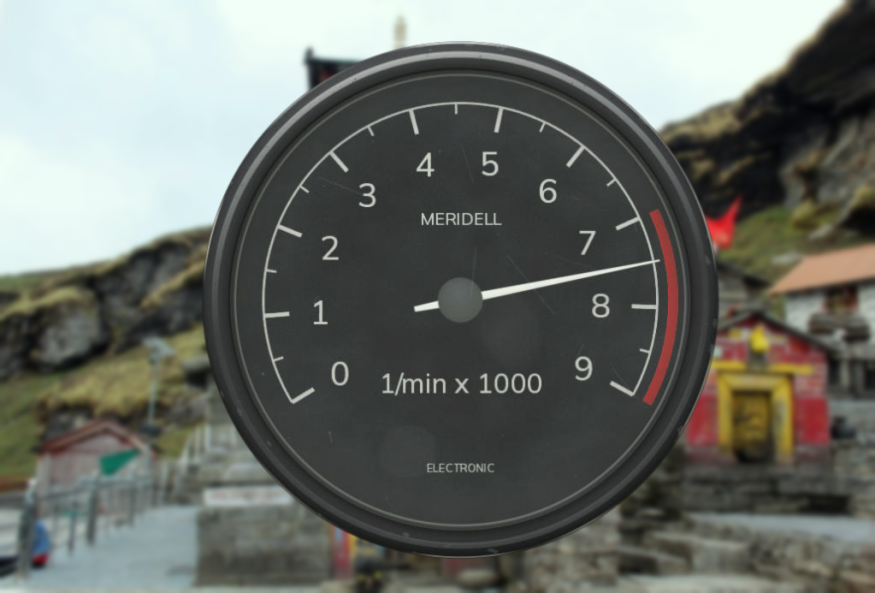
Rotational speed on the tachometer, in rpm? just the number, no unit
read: 7500
